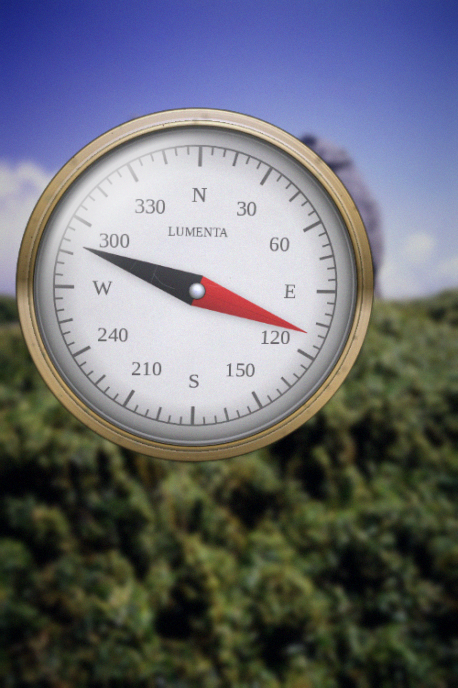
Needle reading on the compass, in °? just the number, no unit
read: 110
